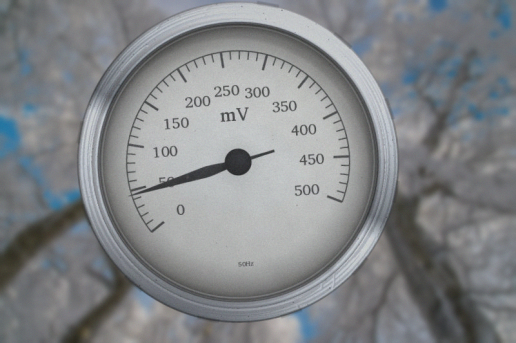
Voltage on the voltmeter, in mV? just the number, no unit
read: 45
